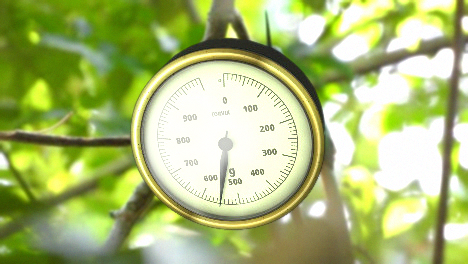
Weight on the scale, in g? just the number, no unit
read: 550
